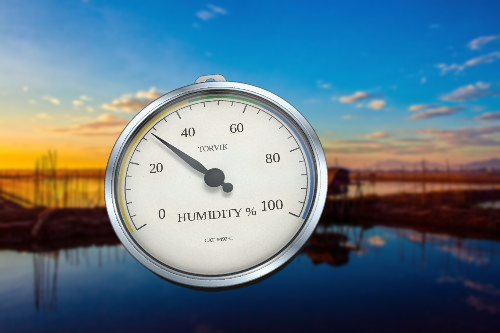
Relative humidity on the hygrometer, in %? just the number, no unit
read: 30
